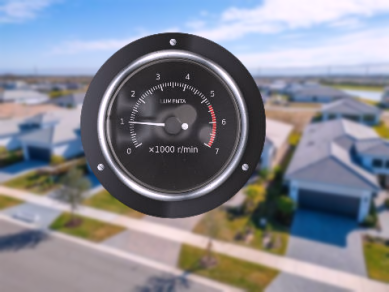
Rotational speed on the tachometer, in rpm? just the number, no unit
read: 1000
